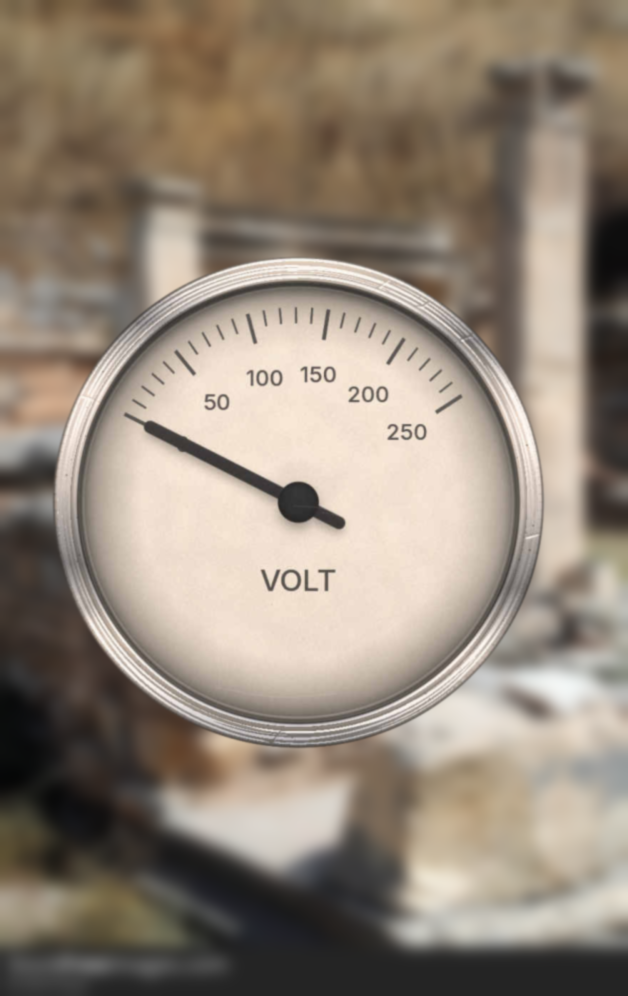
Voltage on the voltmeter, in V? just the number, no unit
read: 0
